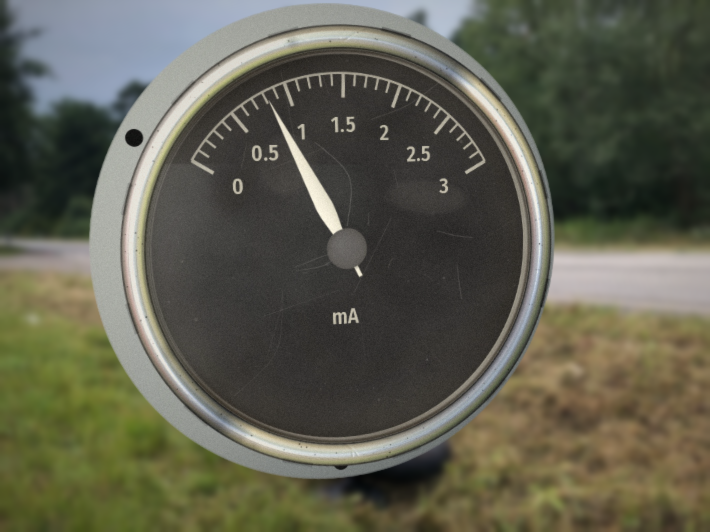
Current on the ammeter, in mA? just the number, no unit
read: 0.8
